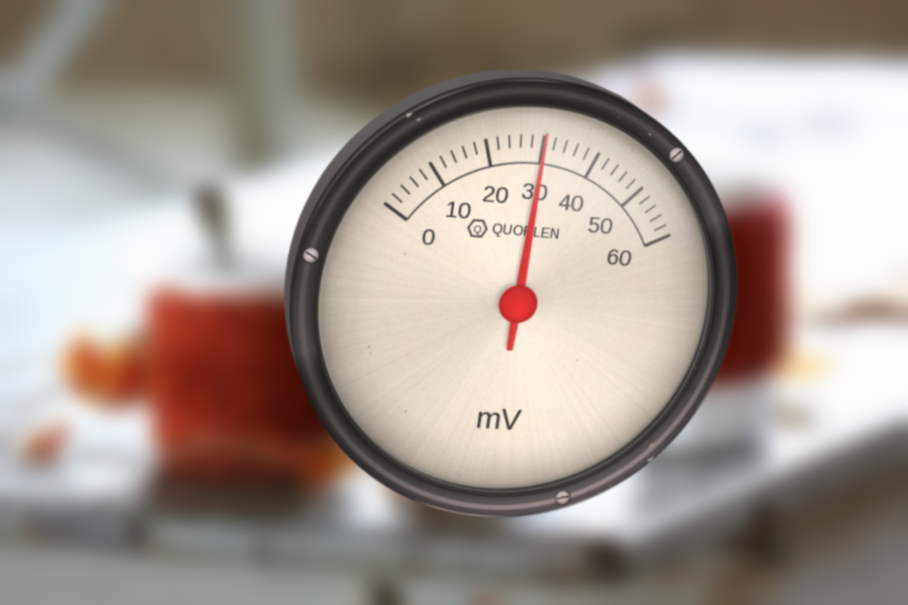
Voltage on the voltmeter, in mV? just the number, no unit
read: 30
